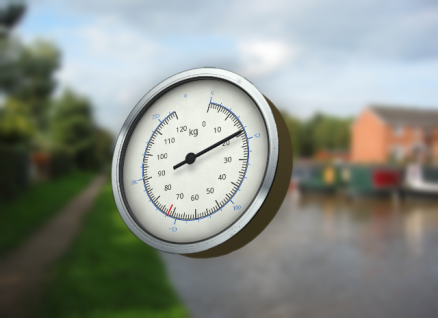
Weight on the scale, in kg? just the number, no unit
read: 20
